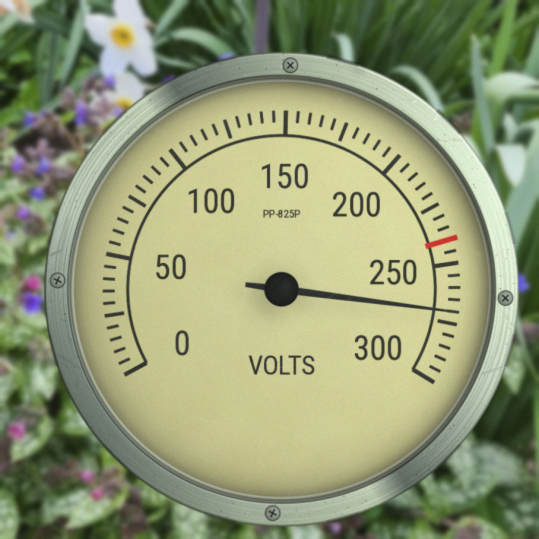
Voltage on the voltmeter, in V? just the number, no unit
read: 270
